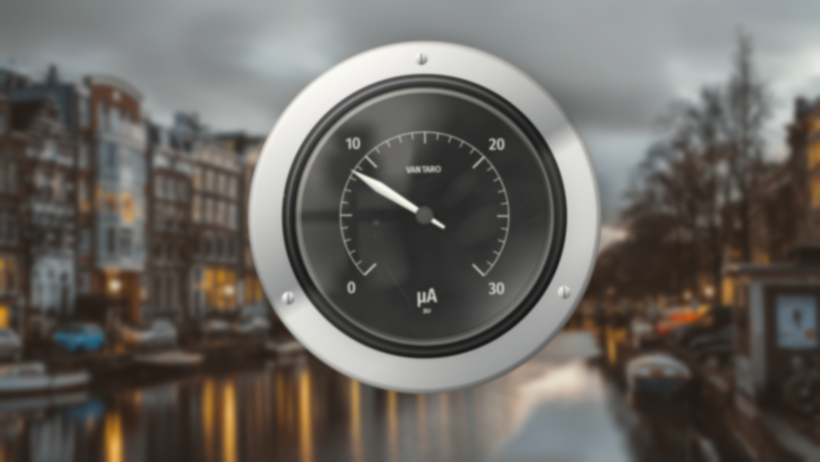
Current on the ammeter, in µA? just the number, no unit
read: 8.5
